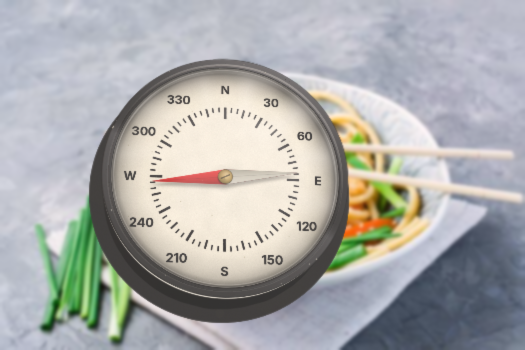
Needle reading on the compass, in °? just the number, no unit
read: 265
